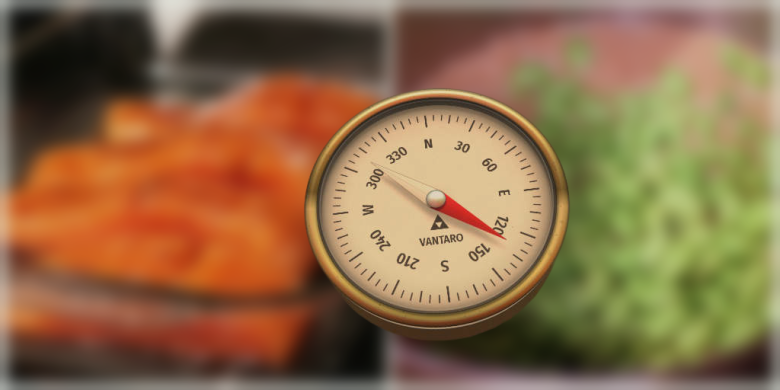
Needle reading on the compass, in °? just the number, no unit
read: 130
